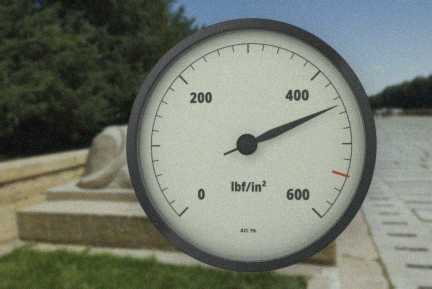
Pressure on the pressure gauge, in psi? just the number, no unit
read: 450
